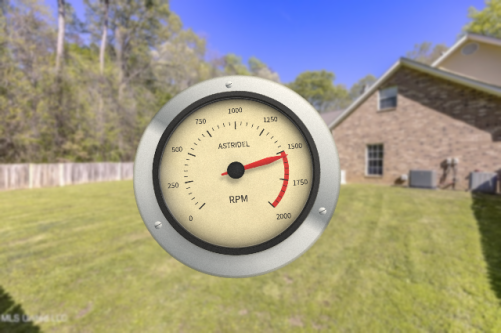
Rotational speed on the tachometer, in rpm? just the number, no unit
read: 1550
